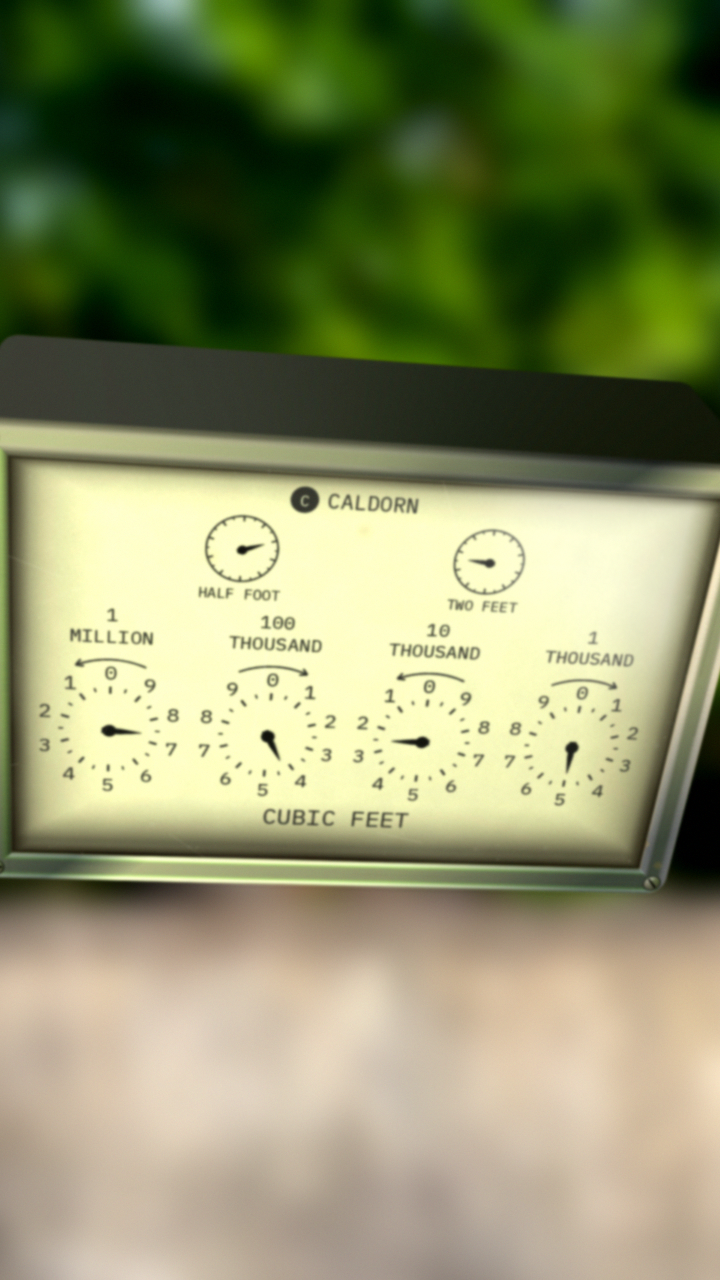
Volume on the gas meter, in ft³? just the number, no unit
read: 742500
